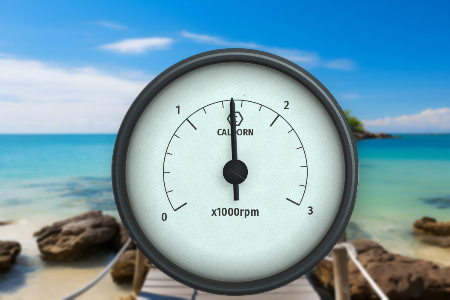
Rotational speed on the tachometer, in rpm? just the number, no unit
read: 1500
